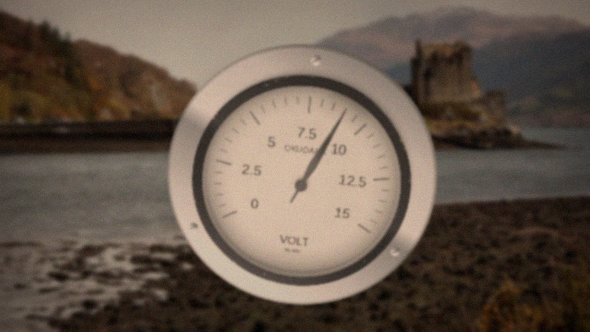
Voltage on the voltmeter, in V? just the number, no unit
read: 9
